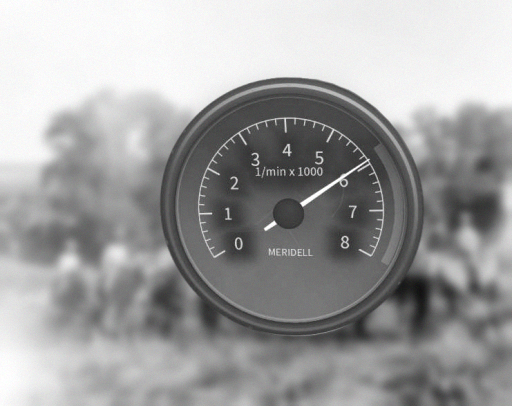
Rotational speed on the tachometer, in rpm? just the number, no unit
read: 5900
